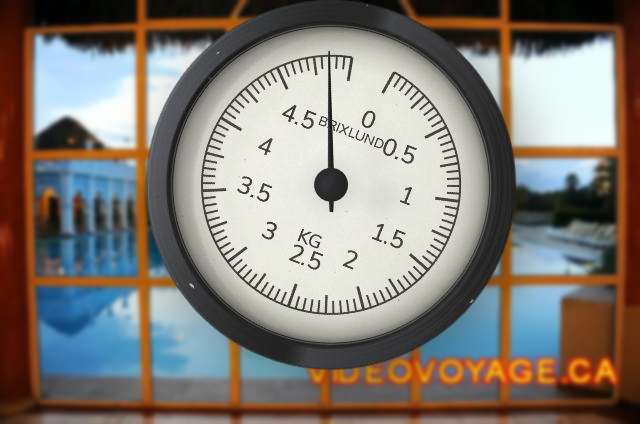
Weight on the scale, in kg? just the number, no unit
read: 4.85
